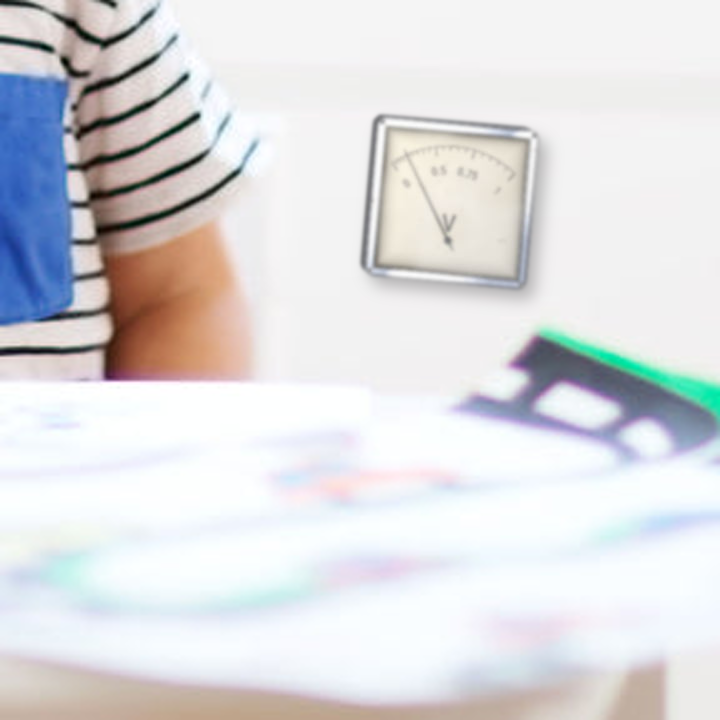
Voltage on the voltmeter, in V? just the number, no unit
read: 0.25
